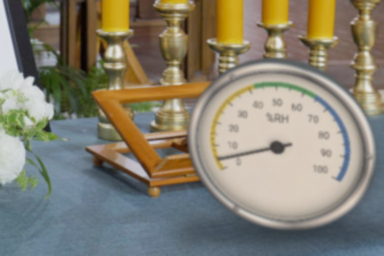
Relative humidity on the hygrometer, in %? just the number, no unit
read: 5
